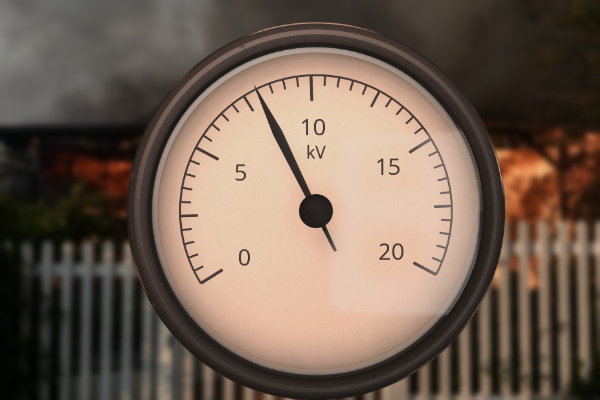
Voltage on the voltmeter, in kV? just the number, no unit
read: 8
